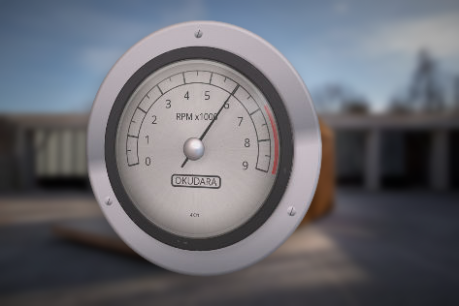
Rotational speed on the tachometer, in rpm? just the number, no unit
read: 6000
